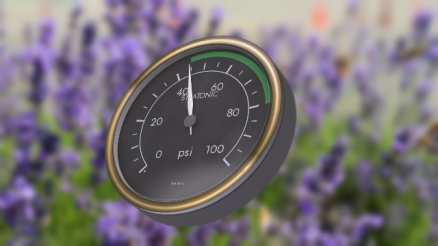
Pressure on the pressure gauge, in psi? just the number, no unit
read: 45
